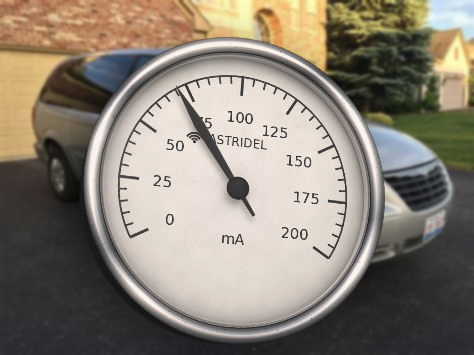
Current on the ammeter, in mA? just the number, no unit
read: 70
